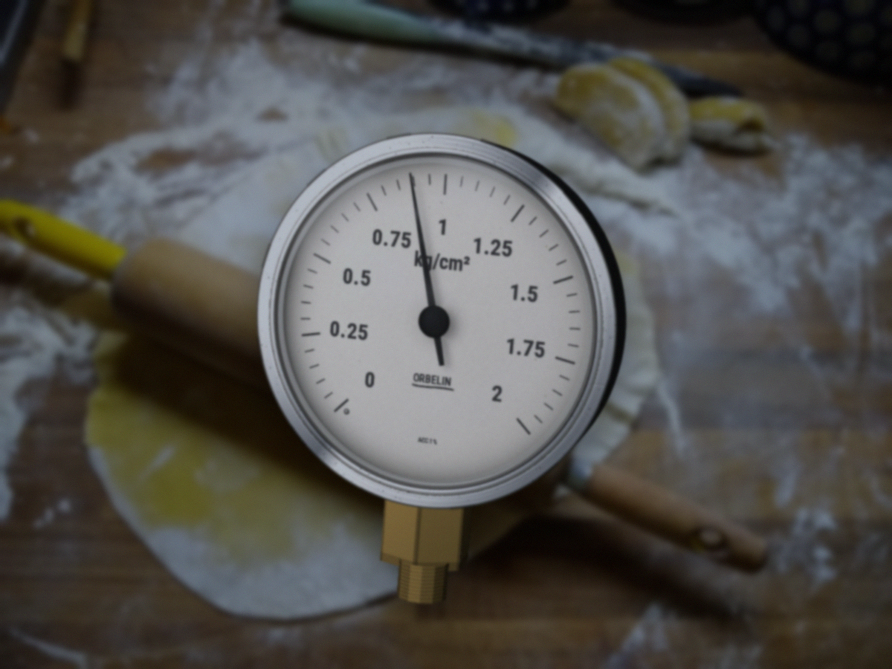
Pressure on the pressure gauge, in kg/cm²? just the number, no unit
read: 0.9
